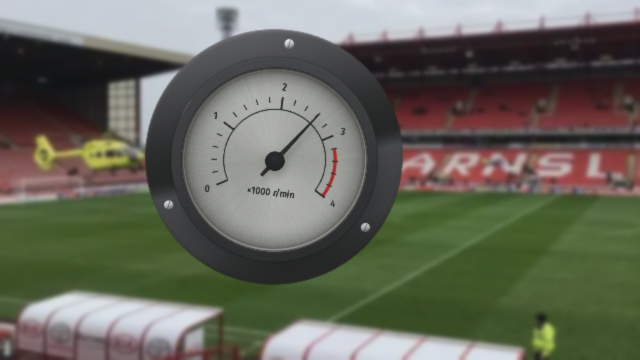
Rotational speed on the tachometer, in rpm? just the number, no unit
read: 2600
